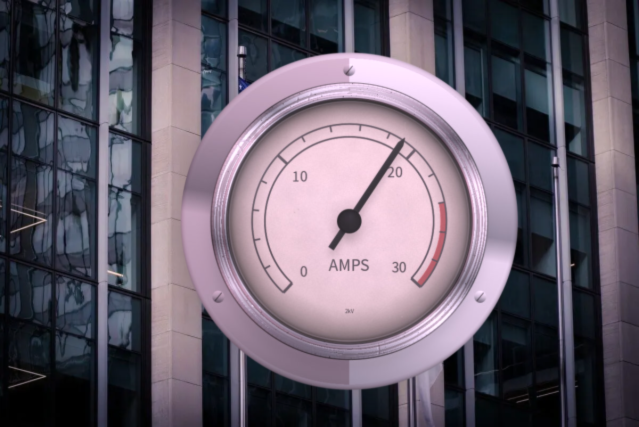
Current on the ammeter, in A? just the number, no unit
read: 19
